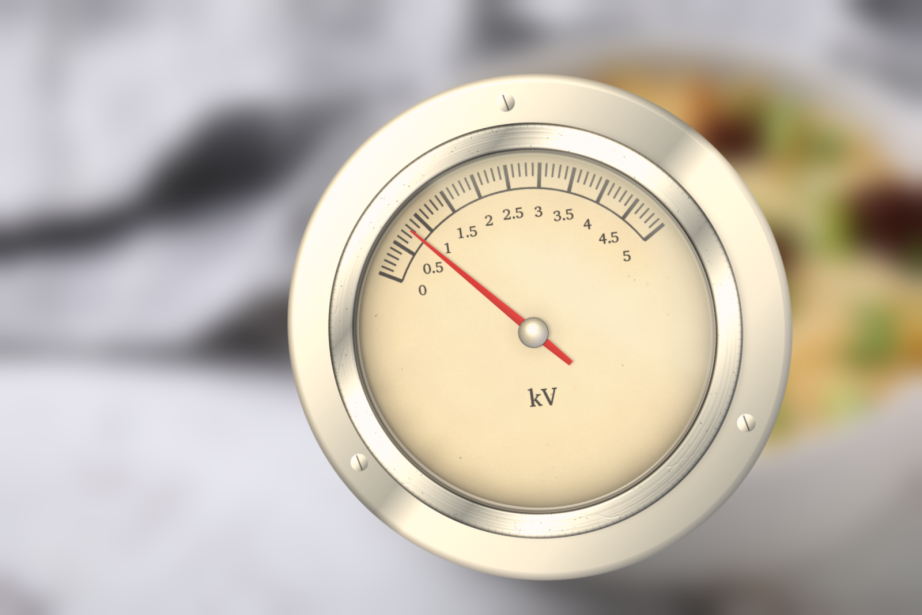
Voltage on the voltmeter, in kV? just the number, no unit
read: 0.8
